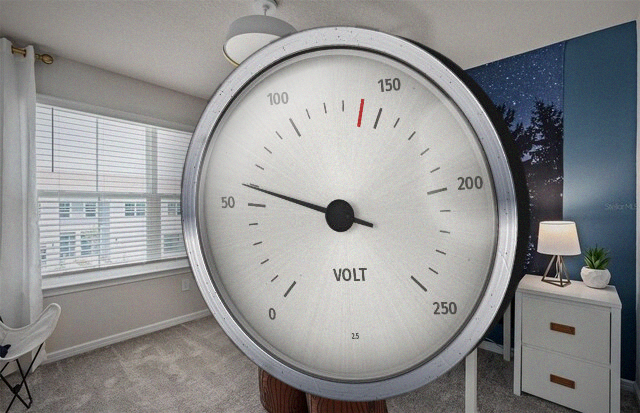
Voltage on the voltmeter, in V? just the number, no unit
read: 60
